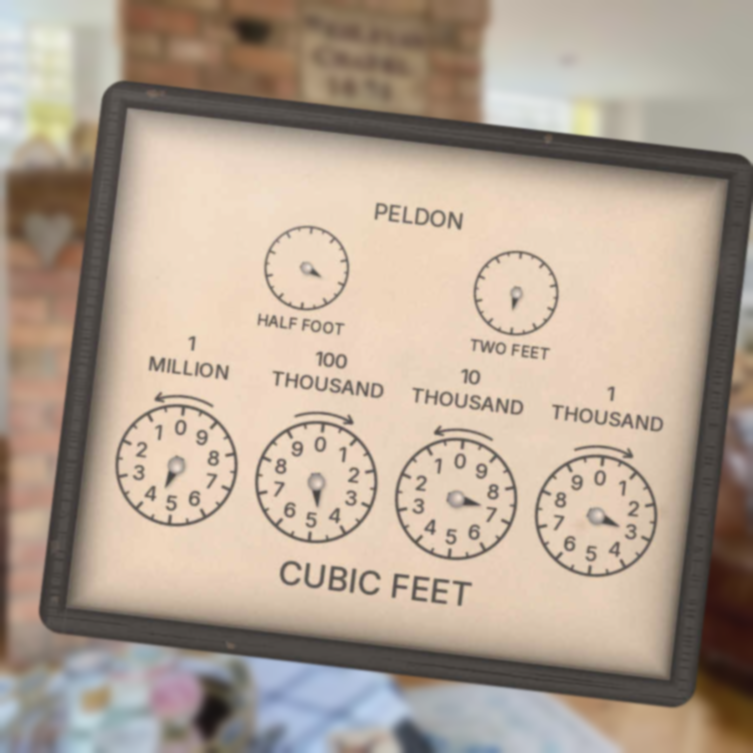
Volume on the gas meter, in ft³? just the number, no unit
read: 447300
